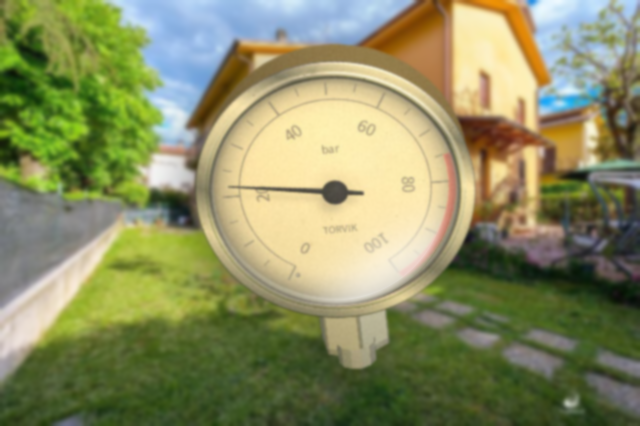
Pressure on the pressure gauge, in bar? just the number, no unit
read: 22.5
